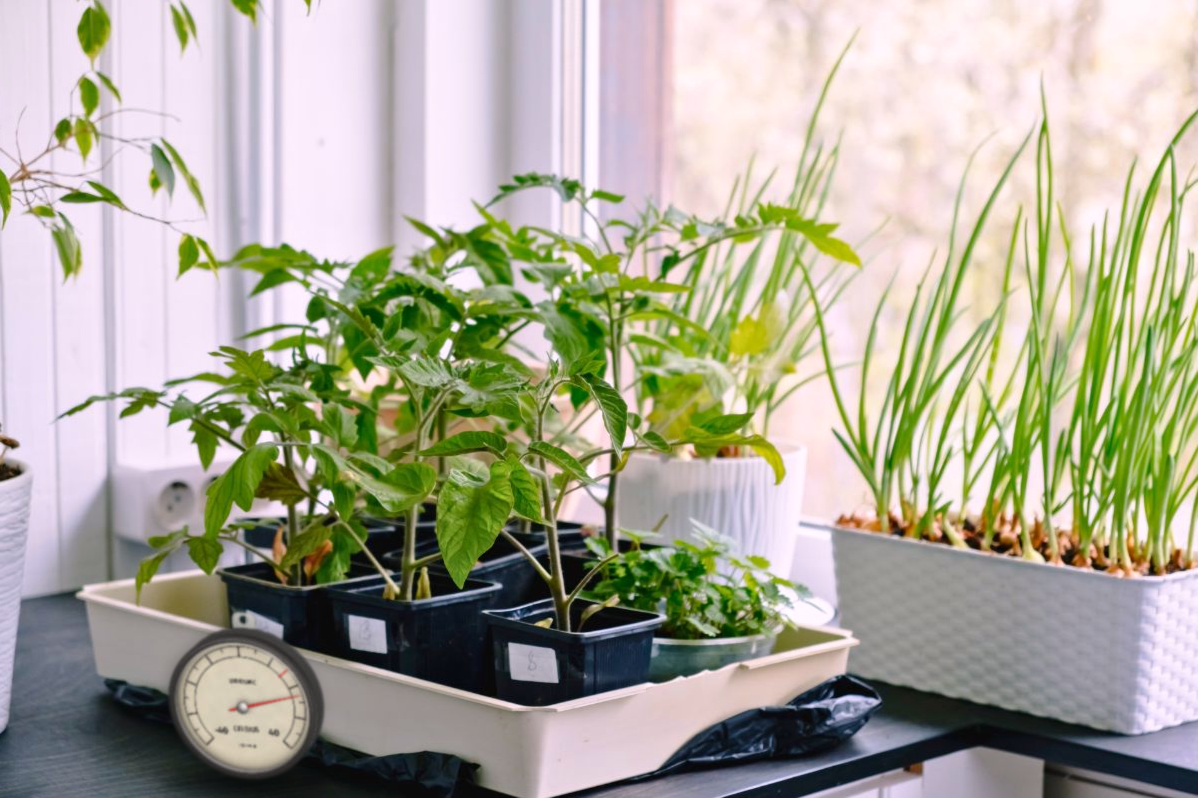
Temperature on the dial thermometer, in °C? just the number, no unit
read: 22.5
